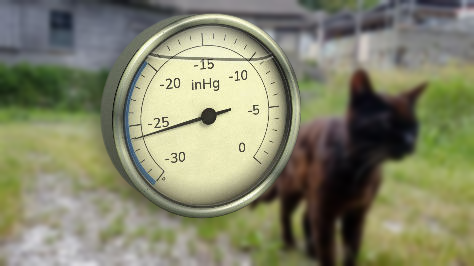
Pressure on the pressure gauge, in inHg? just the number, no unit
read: -26
